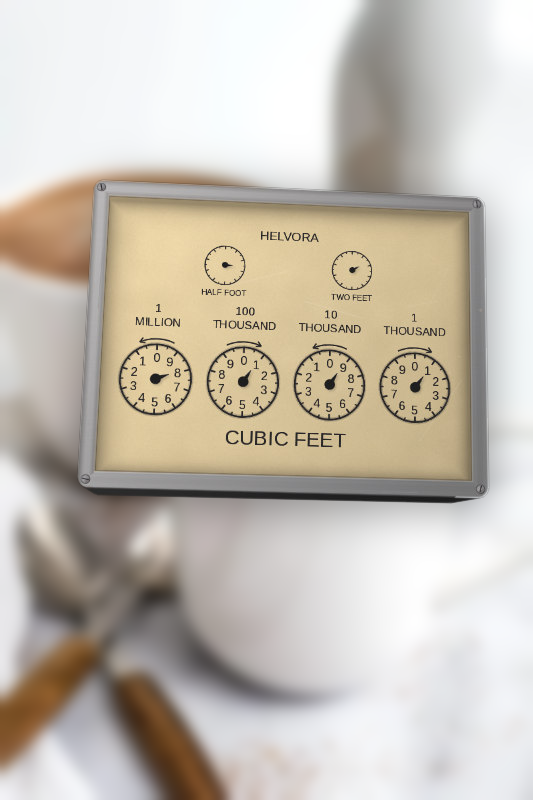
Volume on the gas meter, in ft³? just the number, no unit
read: 809100
